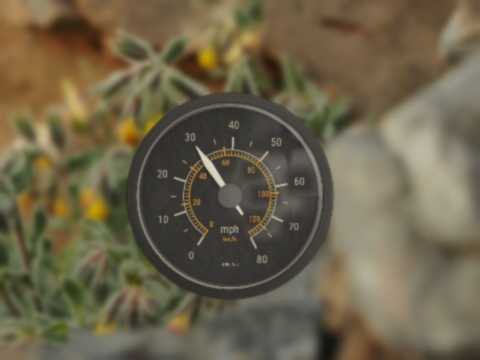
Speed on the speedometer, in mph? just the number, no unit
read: 30
